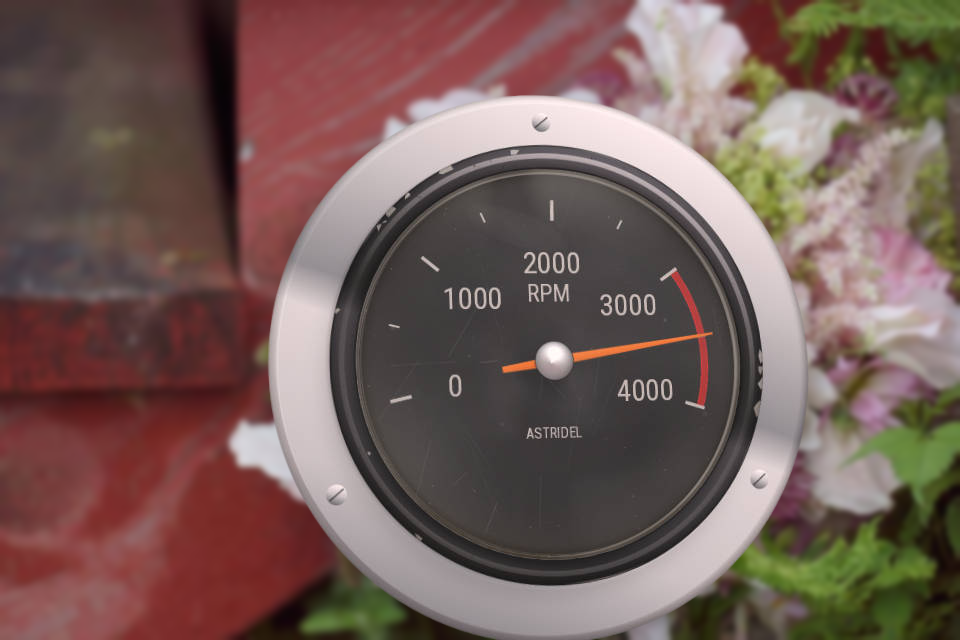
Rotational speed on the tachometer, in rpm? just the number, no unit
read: 3500
